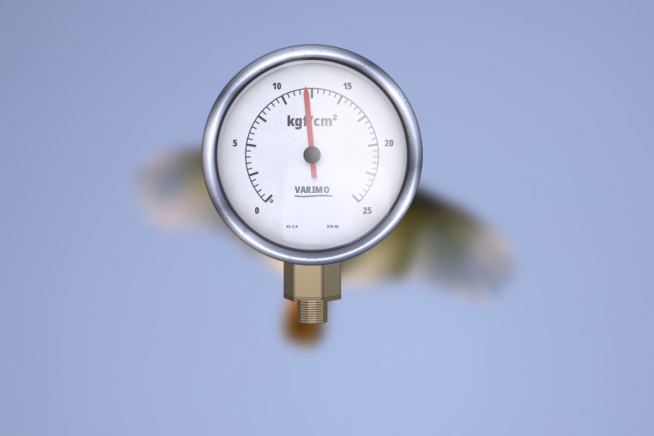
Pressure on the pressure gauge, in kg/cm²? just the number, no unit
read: 12
